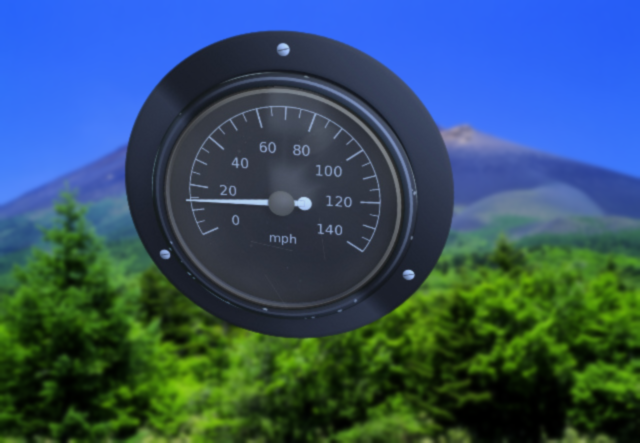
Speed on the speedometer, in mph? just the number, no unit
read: 15
